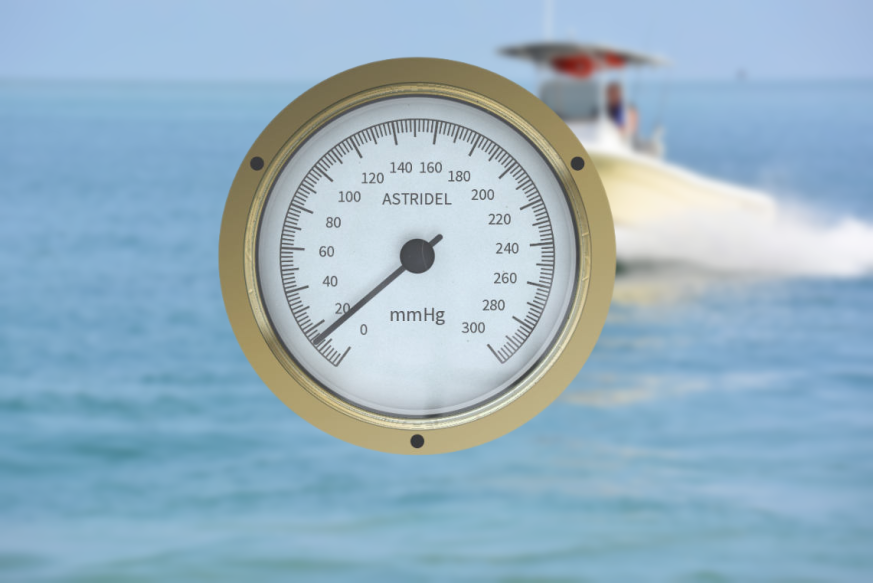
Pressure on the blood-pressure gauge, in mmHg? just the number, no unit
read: 14
